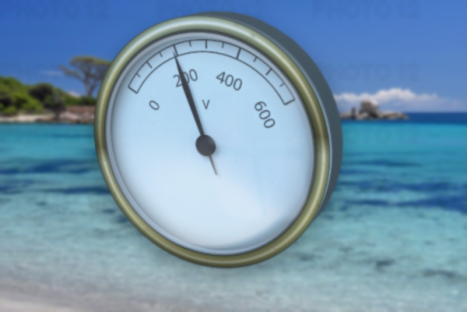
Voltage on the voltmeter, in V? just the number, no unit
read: 200
